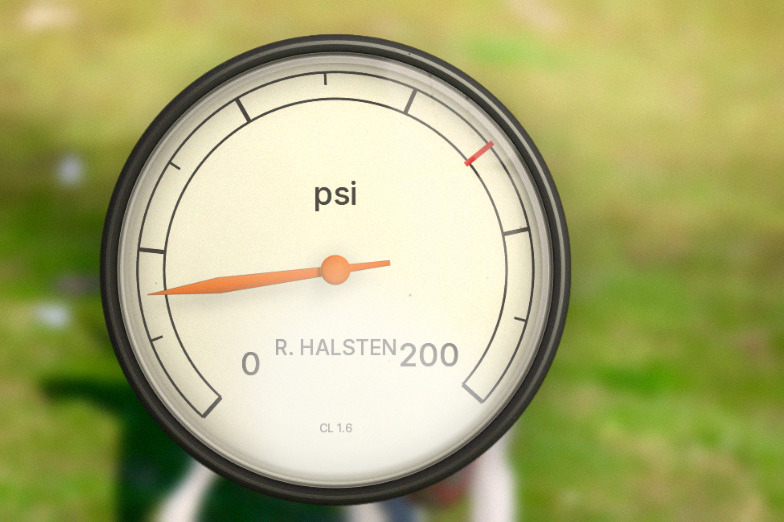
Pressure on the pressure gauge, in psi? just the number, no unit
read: 30
